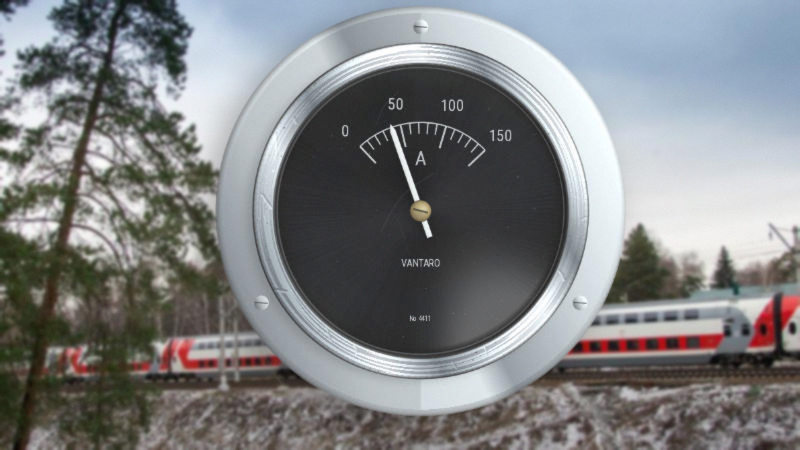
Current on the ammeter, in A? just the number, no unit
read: 40
